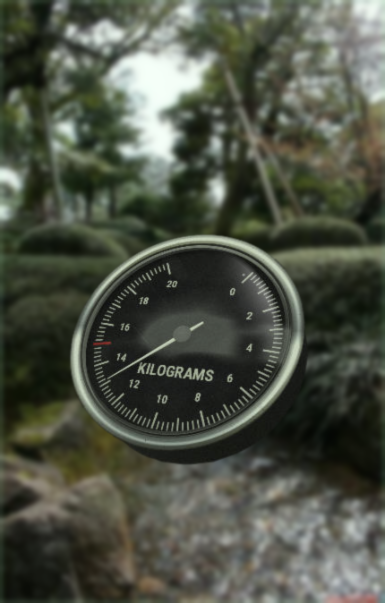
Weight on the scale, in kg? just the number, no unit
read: 13
